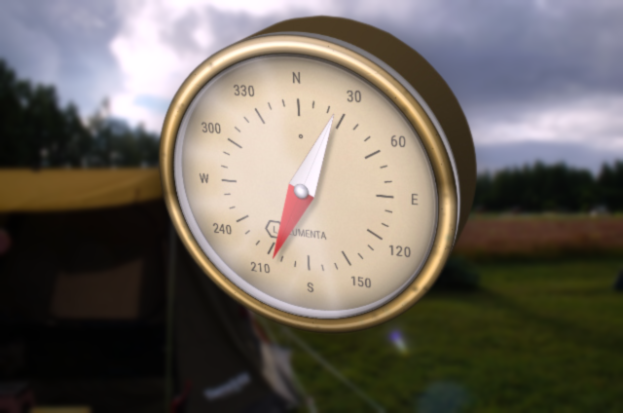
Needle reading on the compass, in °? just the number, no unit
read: 205
